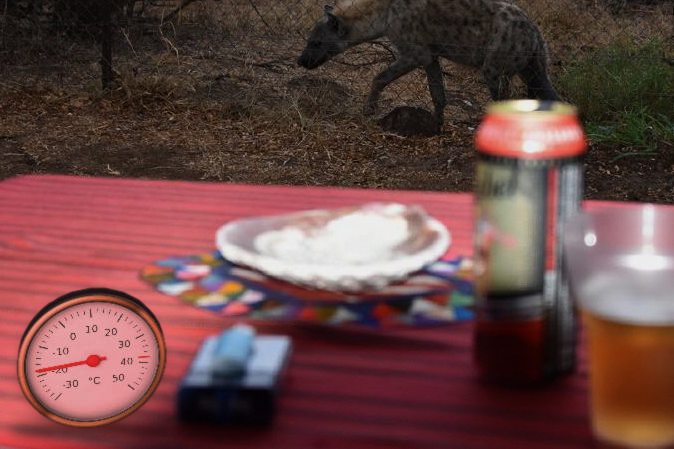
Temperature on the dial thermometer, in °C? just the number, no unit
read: -18
